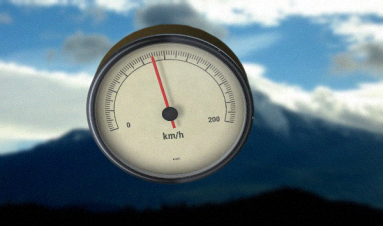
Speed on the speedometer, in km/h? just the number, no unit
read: 90
